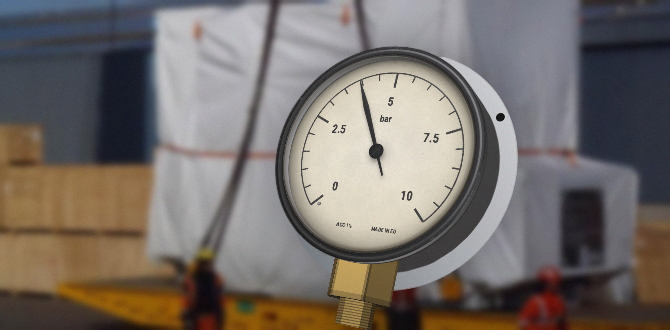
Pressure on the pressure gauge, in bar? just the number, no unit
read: 4
